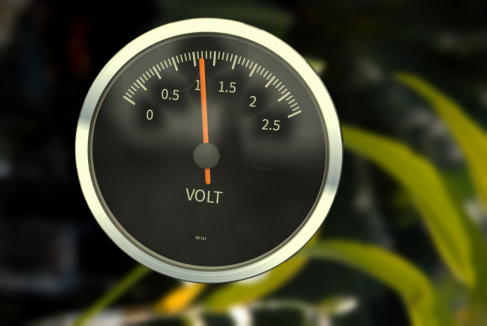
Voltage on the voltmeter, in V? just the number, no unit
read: 1.1
